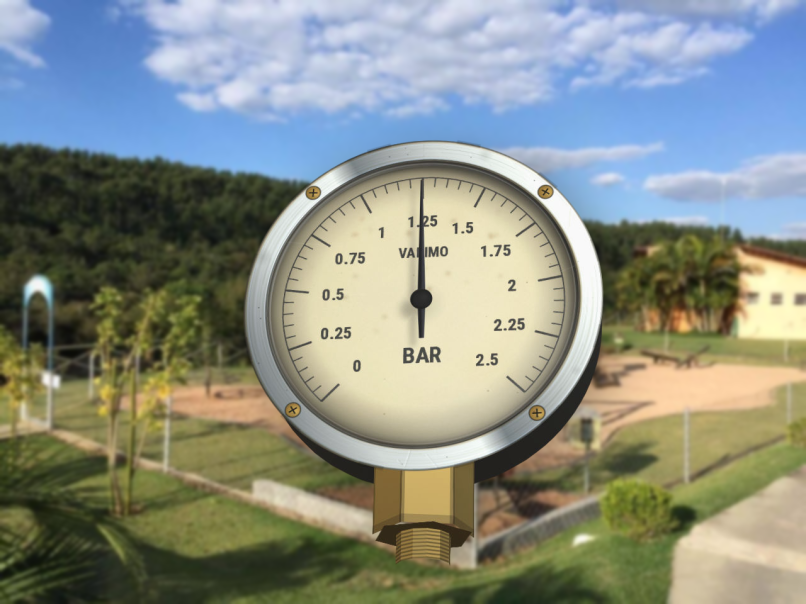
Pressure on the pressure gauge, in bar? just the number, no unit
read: 1.25
